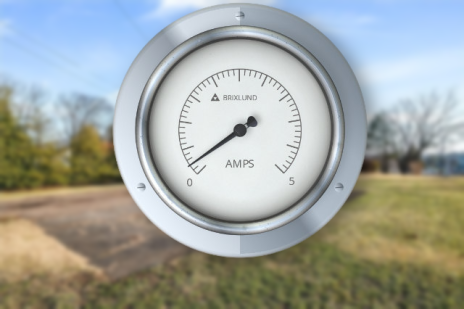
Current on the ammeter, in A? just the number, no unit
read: 0.2
